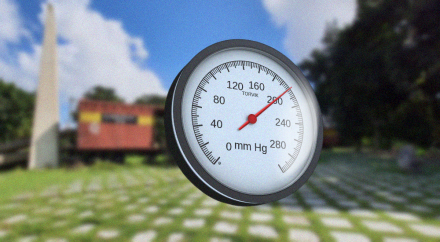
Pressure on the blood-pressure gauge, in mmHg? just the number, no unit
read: 200
